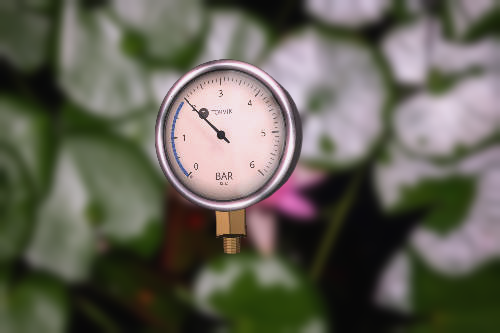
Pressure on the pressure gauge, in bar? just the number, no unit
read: 2
